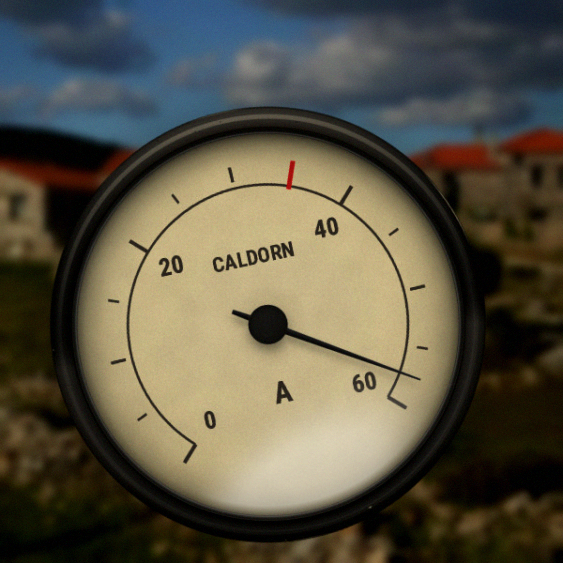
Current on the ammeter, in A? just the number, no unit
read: 57.5
